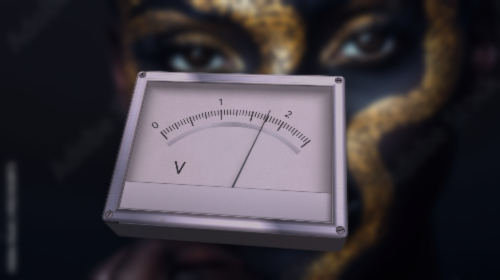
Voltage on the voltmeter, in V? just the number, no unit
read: 1.75
